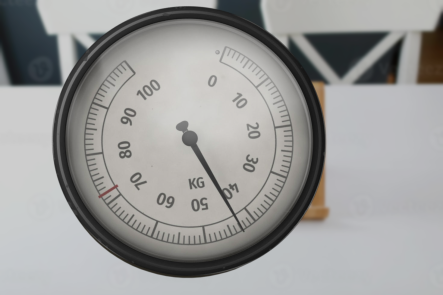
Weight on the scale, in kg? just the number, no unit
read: 43
